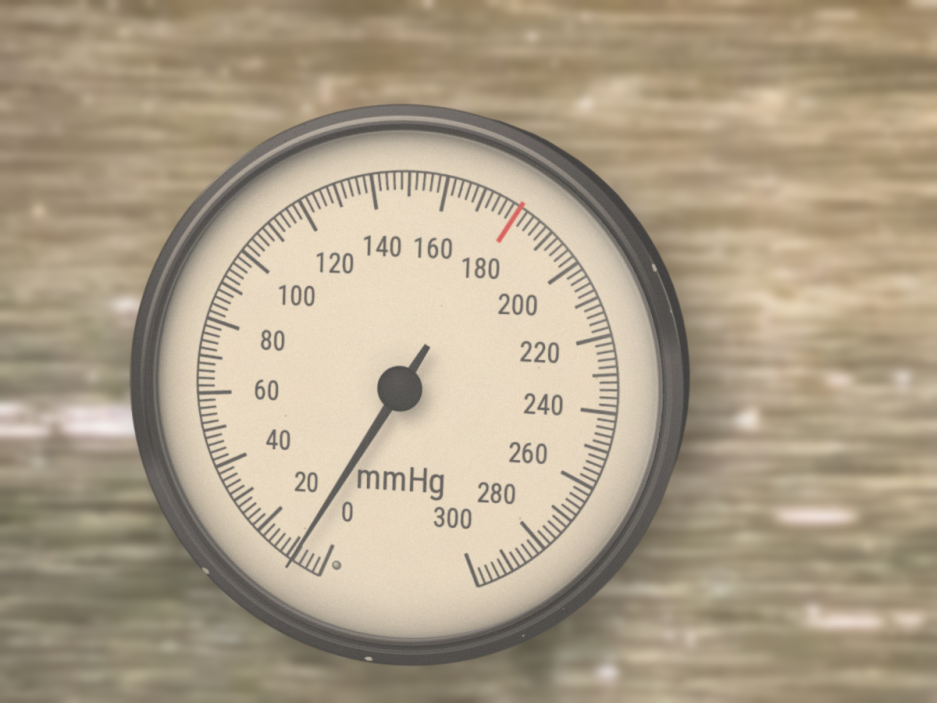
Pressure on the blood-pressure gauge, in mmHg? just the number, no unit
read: 8
